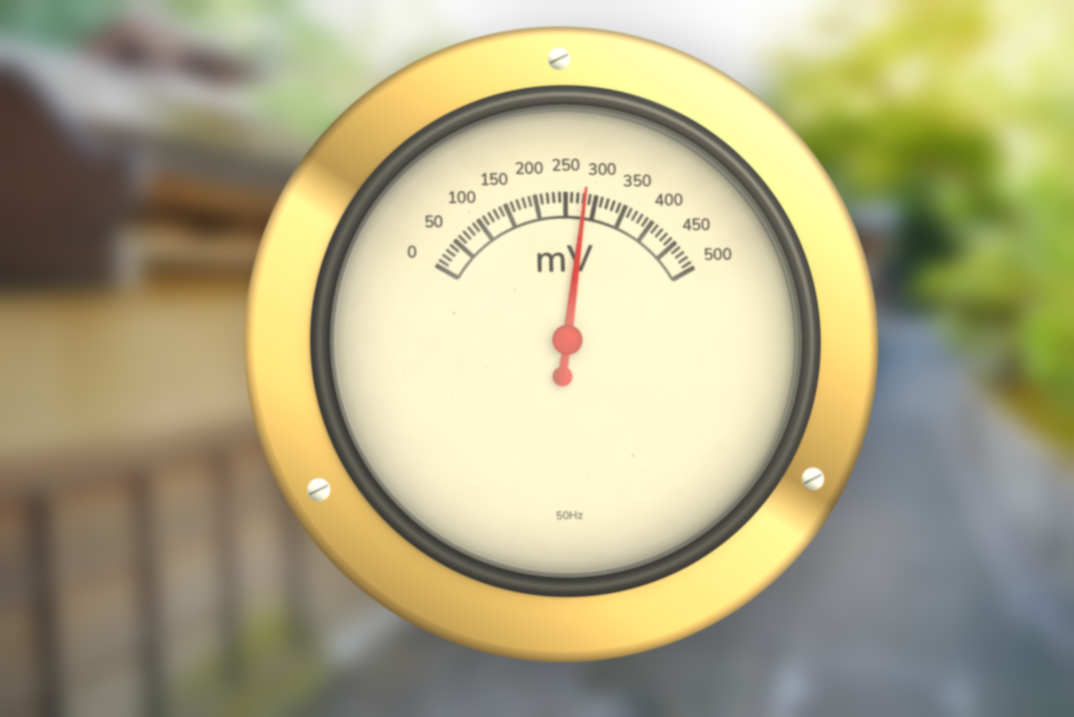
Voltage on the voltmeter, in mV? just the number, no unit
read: 280
